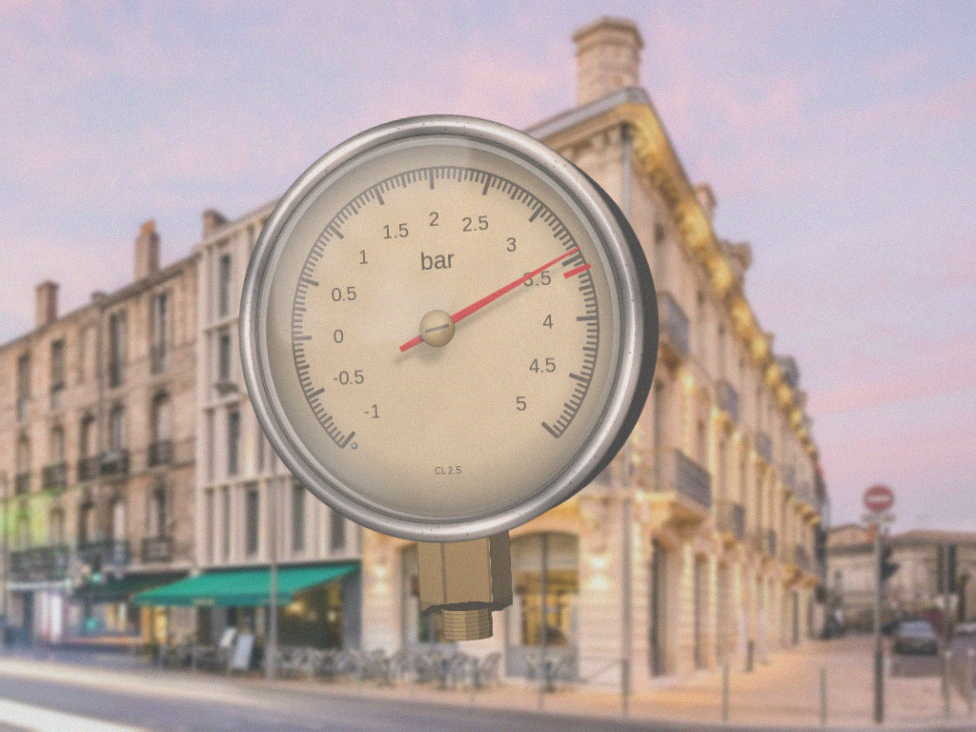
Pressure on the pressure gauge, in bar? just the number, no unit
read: 3.45
